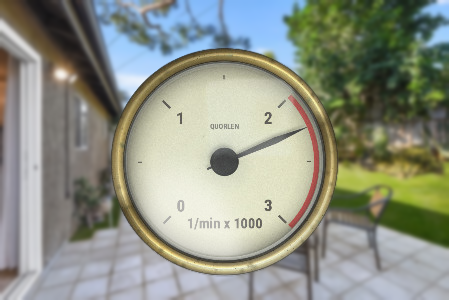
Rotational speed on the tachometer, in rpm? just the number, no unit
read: 2250
